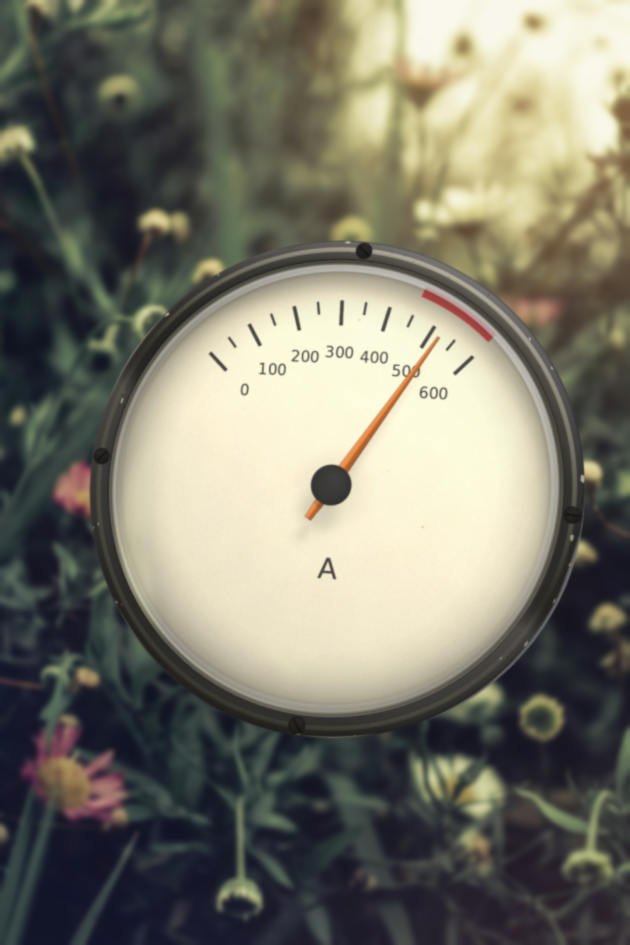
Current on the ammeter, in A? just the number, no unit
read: 525
